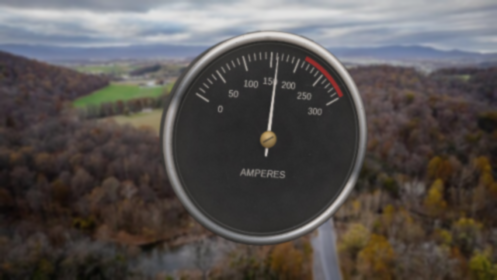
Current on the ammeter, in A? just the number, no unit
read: 160
